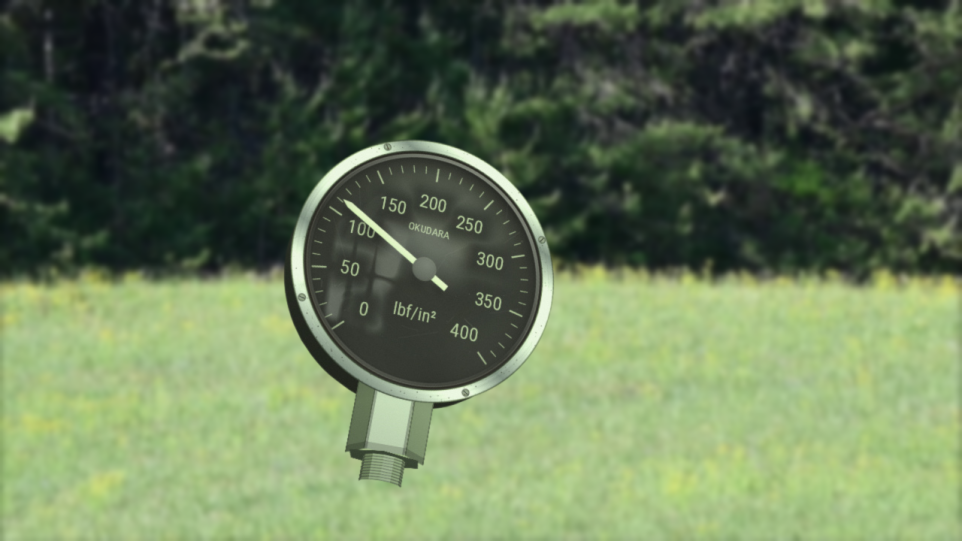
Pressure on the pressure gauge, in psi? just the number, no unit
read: 110
